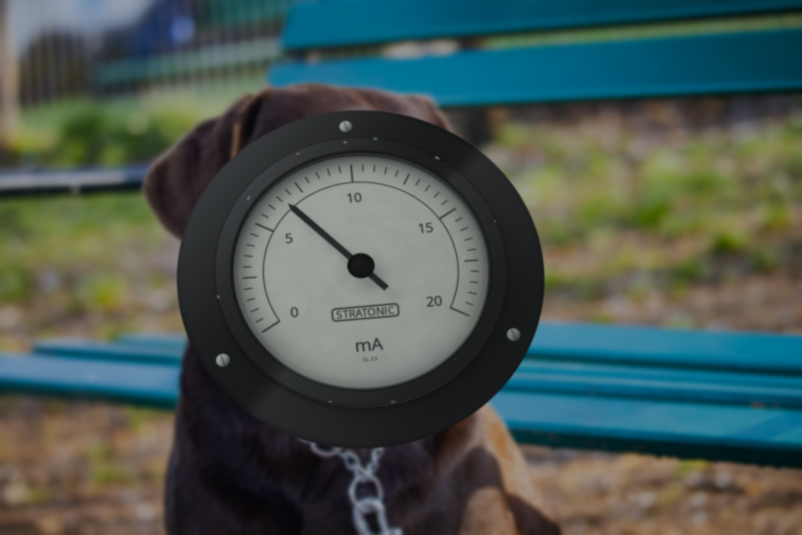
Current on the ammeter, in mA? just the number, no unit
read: 6.5
